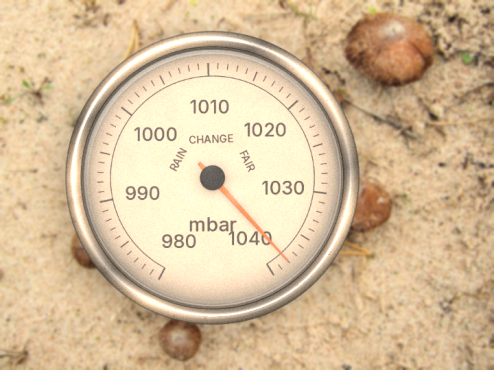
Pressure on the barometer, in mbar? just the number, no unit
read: 1038
